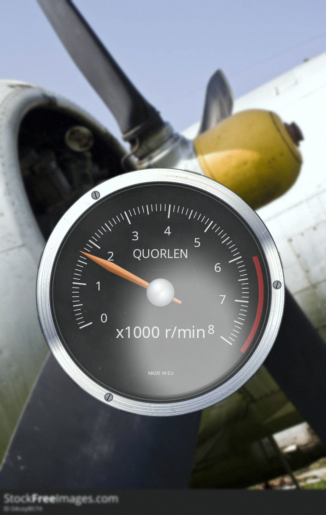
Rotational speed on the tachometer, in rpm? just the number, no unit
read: 1700
